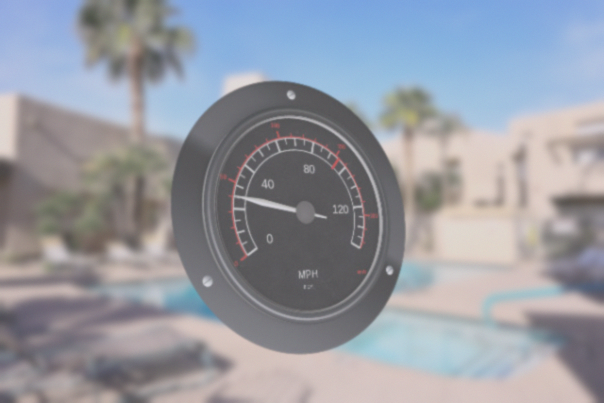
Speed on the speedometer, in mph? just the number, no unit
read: 25
